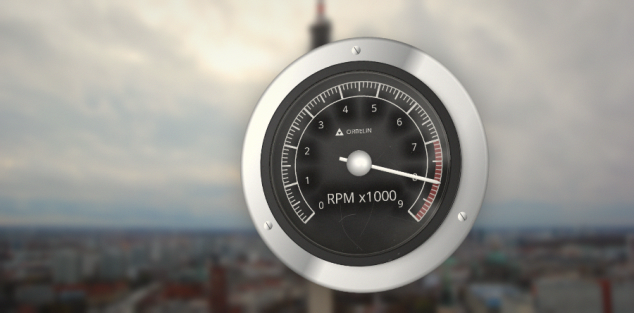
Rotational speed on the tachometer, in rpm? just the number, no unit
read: 8000
